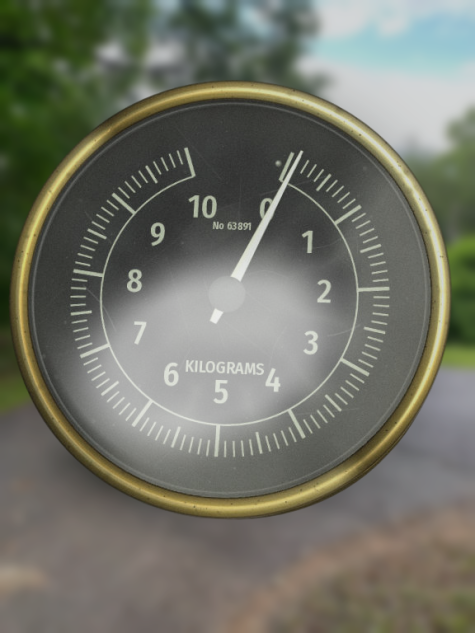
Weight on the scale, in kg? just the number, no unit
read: 0.1
